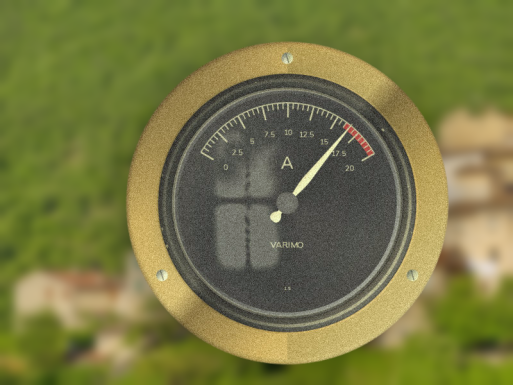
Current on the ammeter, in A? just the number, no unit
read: 16.5
